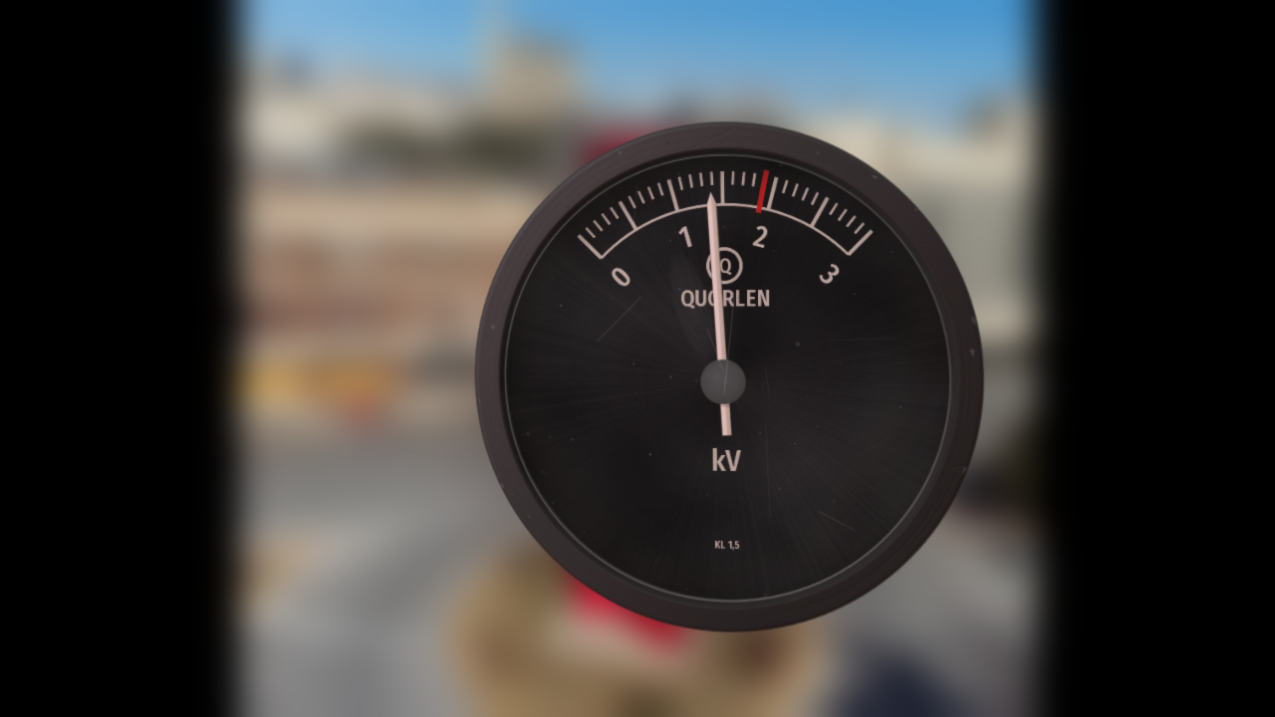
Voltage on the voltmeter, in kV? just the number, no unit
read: 1.4
